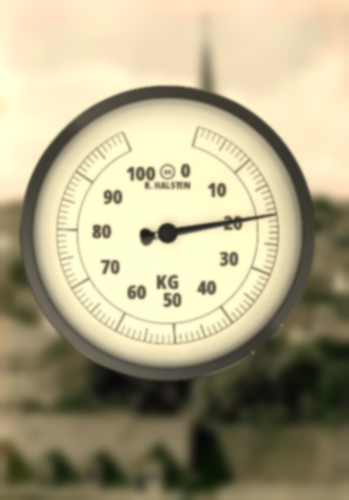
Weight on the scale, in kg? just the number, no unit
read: 20
